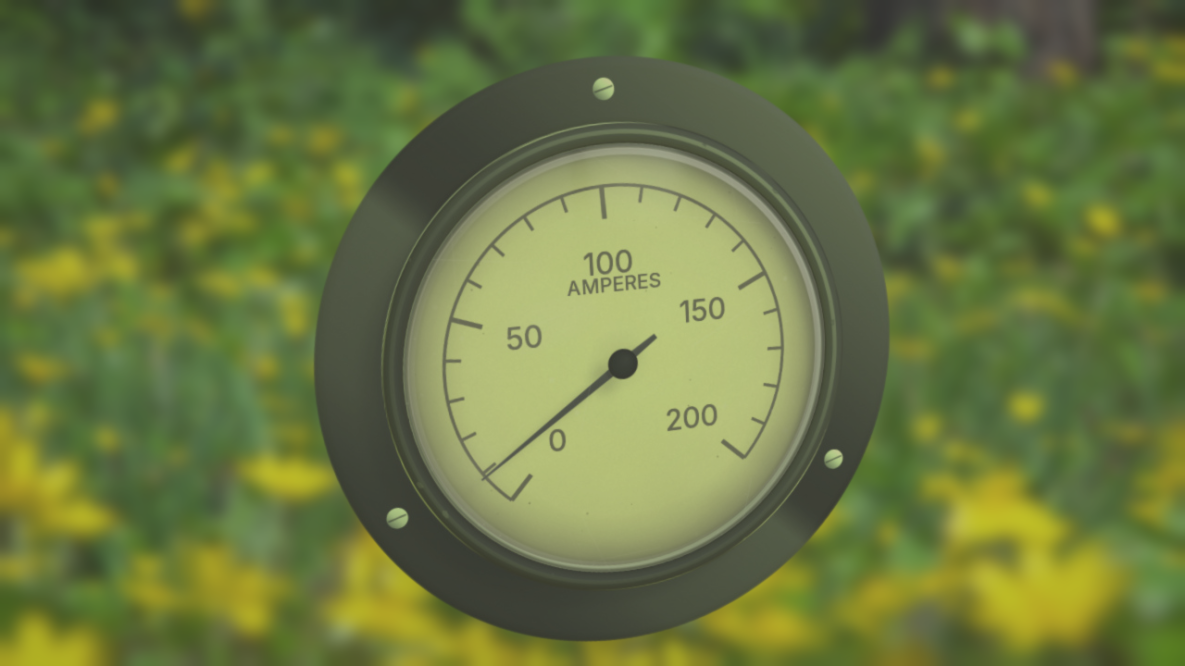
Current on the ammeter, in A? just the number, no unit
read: 10
